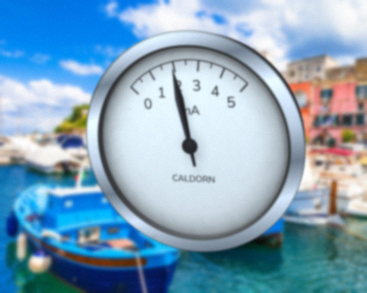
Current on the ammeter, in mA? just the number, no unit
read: 2
